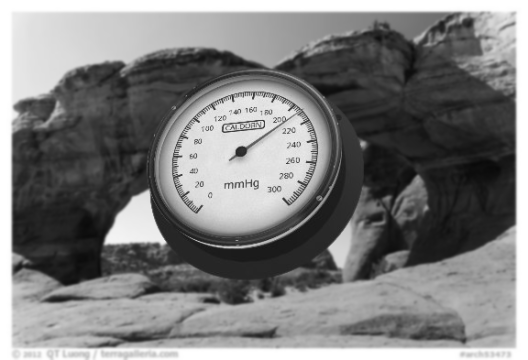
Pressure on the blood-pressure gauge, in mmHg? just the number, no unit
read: 210
